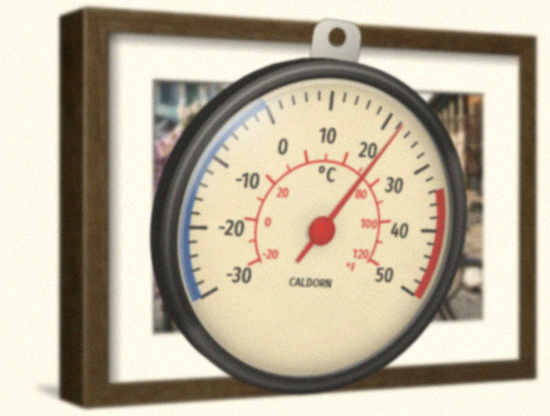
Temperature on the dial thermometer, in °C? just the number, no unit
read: 22
